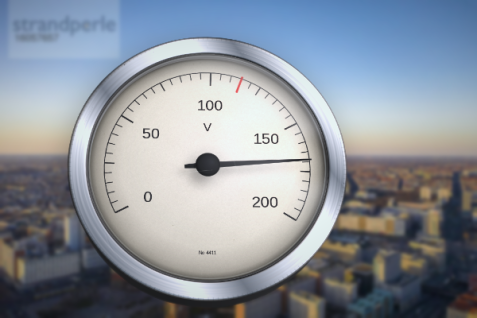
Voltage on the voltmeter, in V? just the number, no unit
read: 170
